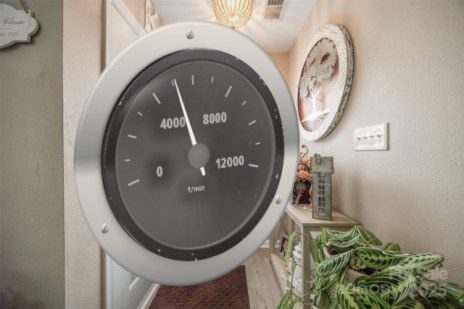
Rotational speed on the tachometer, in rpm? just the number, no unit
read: 5000
